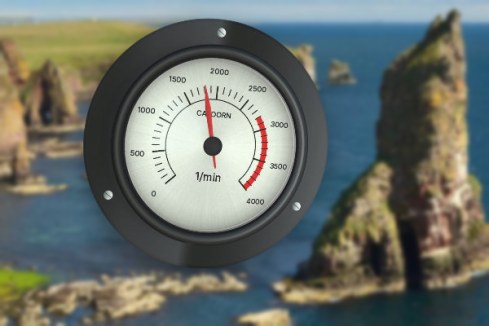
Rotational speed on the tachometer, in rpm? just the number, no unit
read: 1800
